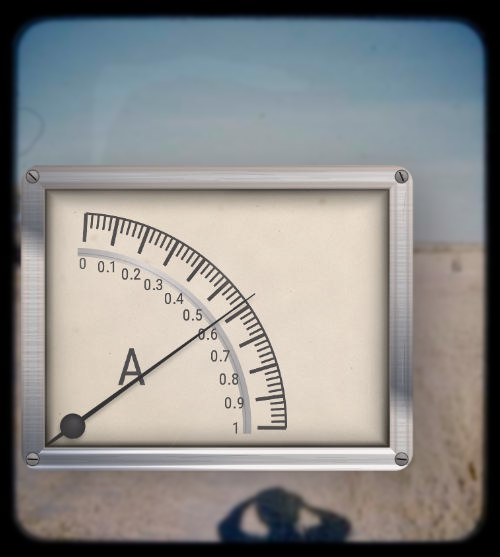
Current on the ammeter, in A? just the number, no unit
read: 0.58
